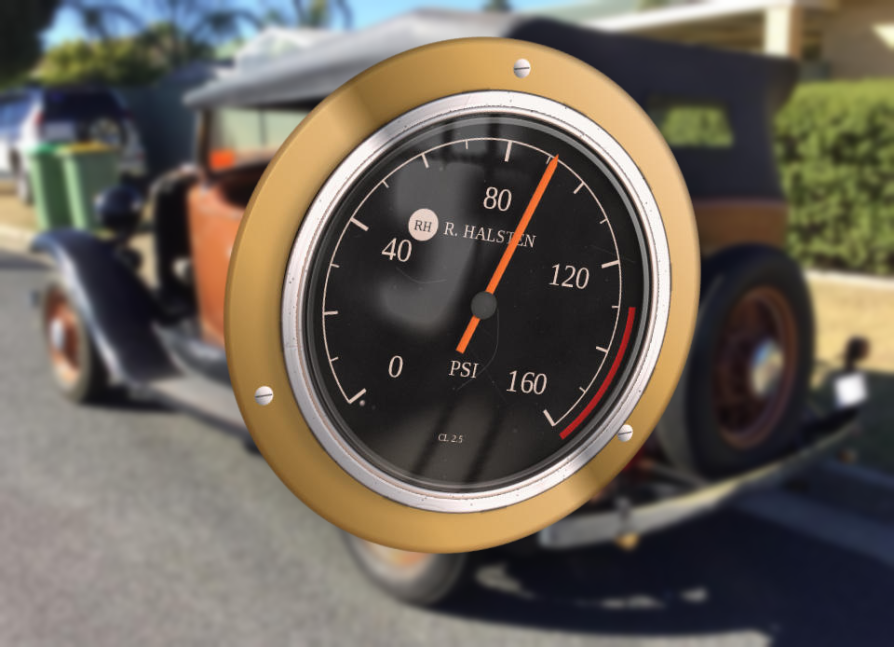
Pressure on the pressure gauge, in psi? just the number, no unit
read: 90
